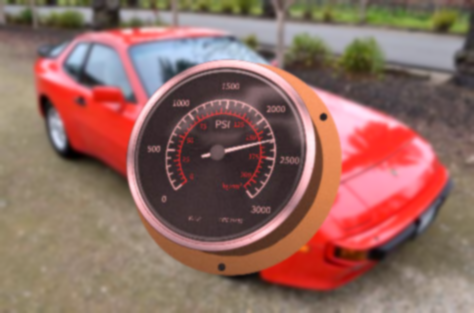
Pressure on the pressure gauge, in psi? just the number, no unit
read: 2300
